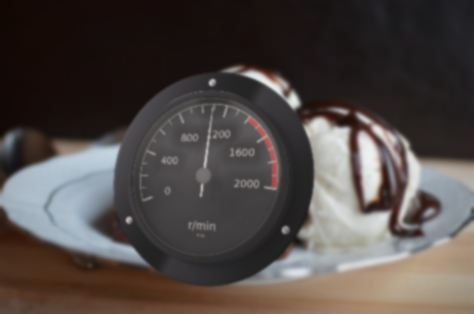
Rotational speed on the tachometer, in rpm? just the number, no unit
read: 1100
